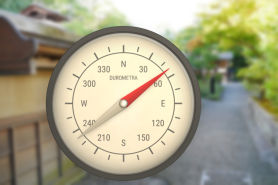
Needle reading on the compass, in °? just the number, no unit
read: 52.5
